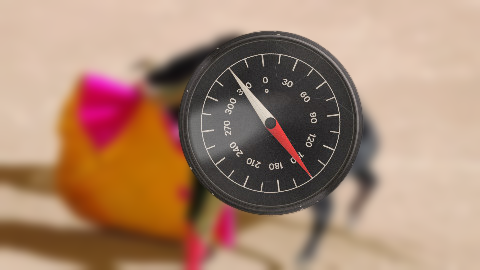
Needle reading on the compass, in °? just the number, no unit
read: 150
